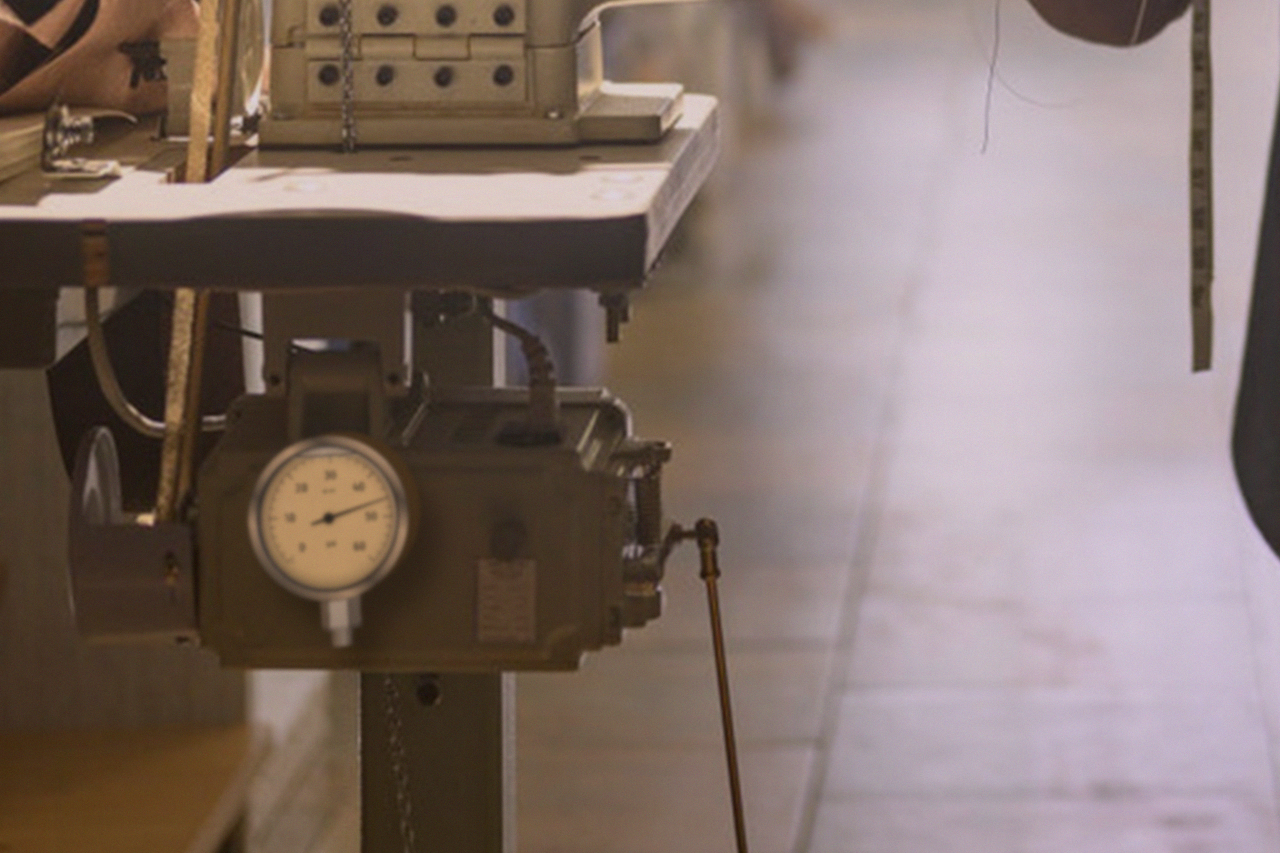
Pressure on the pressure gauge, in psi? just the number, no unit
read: 46
